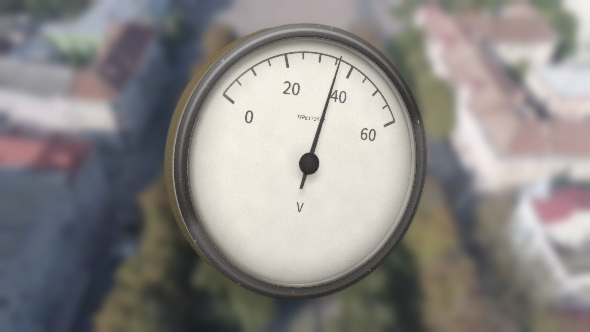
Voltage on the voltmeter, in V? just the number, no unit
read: 35
